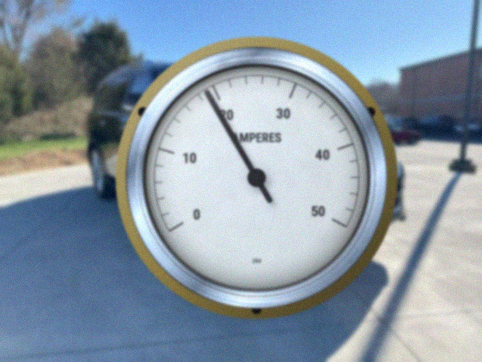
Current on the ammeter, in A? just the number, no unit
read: 19
